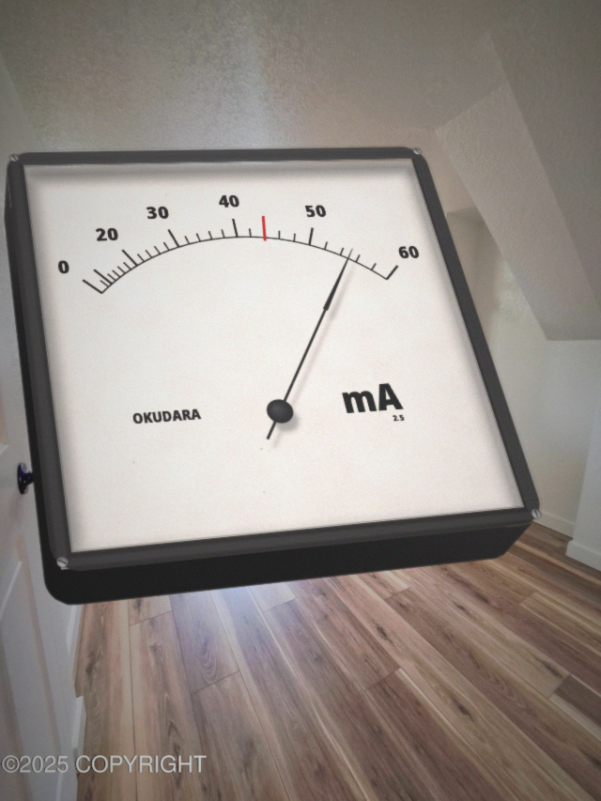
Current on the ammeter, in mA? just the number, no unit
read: 55
